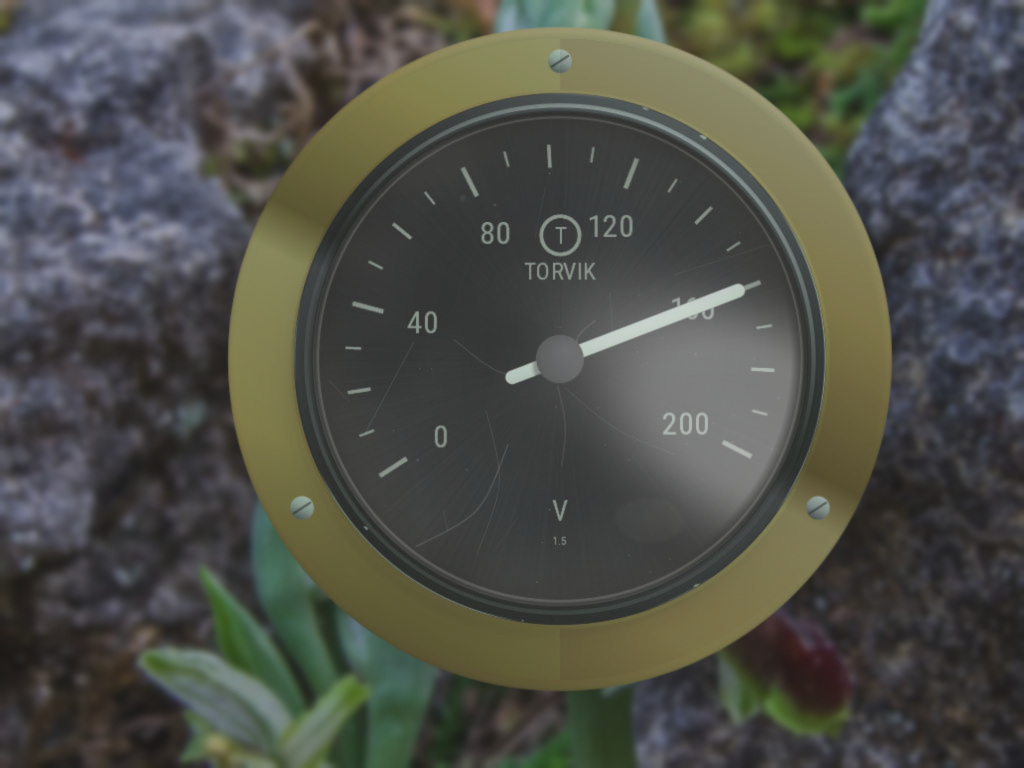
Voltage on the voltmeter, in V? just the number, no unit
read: 160
